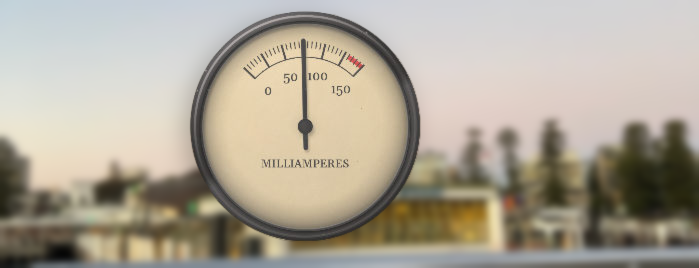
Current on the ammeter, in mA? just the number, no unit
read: 75
